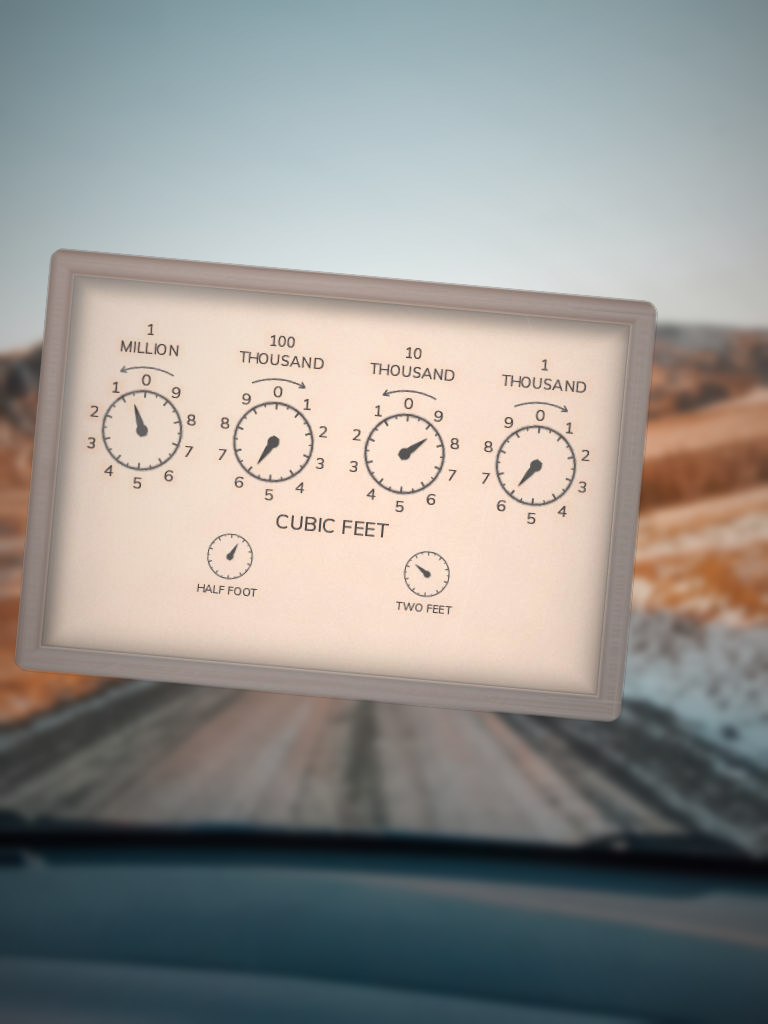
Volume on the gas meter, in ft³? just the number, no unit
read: 58600
